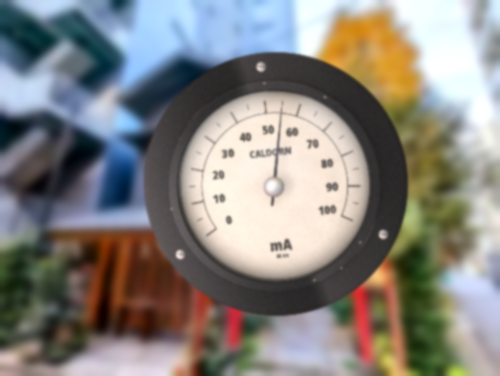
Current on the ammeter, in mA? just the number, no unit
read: 55
